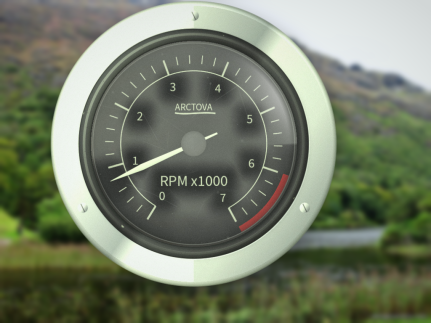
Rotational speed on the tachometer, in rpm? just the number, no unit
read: 800
